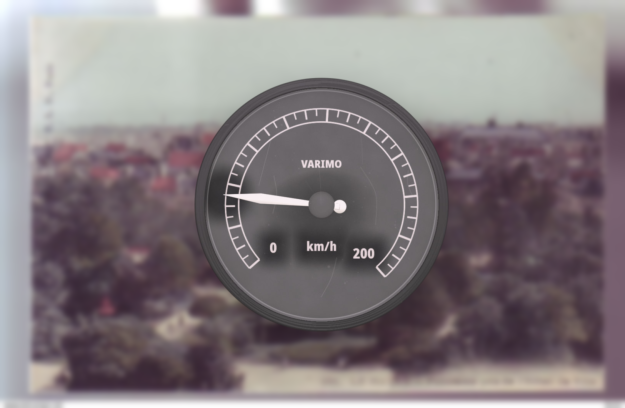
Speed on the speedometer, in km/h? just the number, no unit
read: 35
